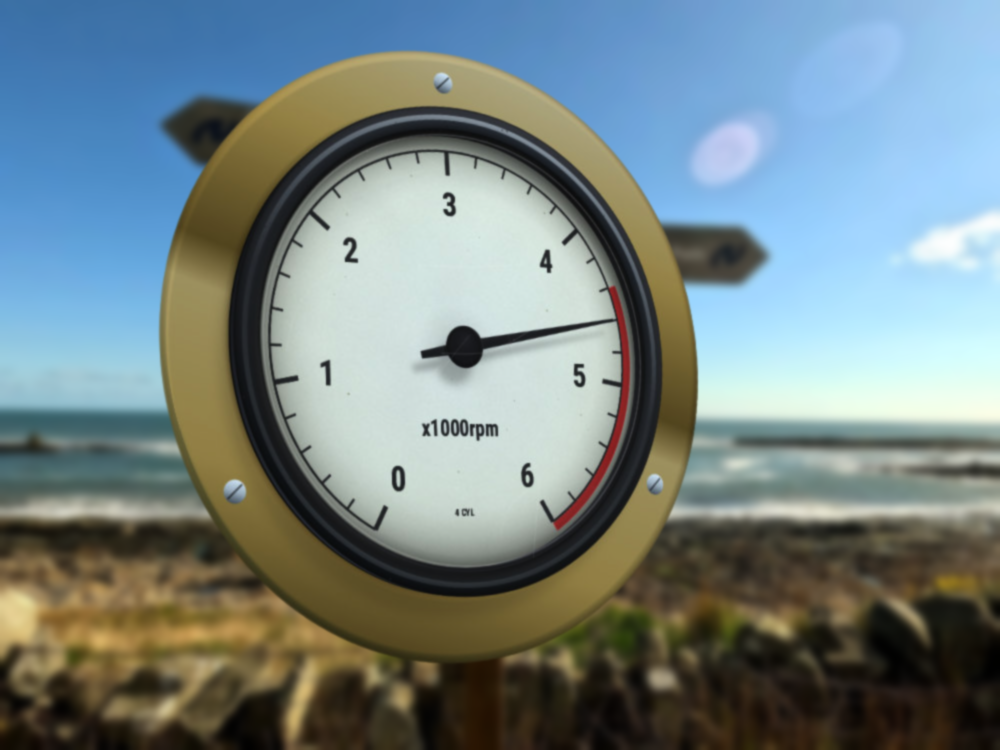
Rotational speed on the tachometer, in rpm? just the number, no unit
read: 4600
